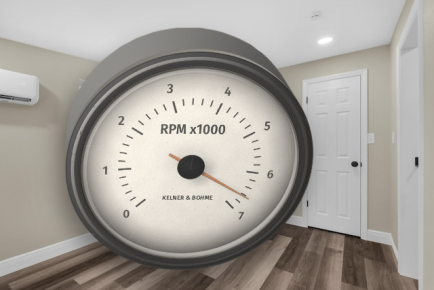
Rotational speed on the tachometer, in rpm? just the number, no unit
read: 6600
